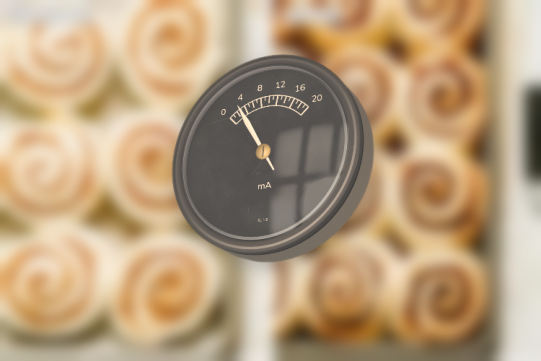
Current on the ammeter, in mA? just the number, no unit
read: 3
